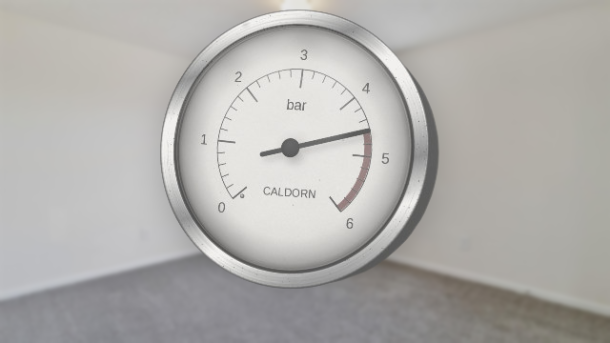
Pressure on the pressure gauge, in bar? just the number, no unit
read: 4.6
